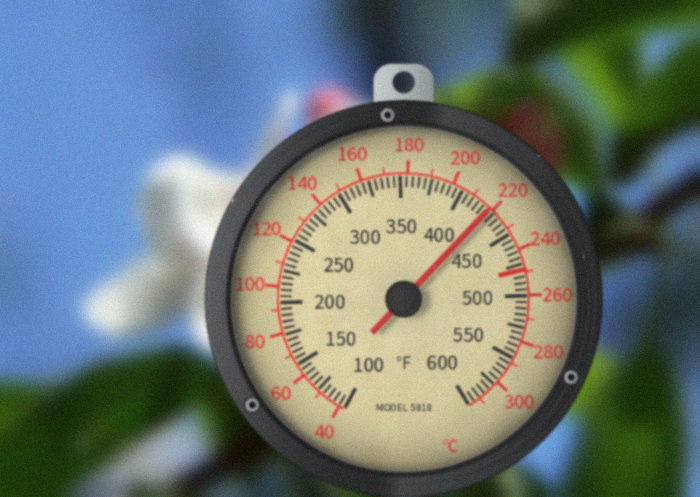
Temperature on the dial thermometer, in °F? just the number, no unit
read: 425
